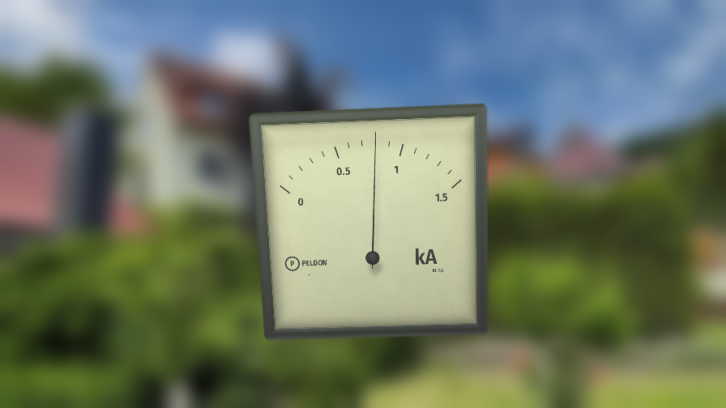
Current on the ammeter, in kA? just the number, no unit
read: 0.8
